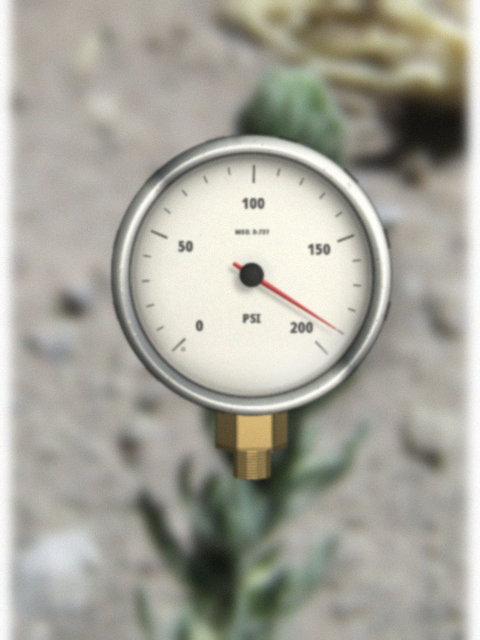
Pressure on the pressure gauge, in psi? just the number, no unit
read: 190
